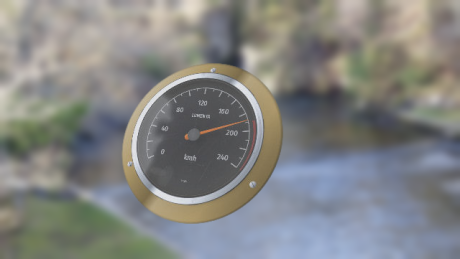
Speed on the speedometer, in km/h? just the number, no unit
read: 190
